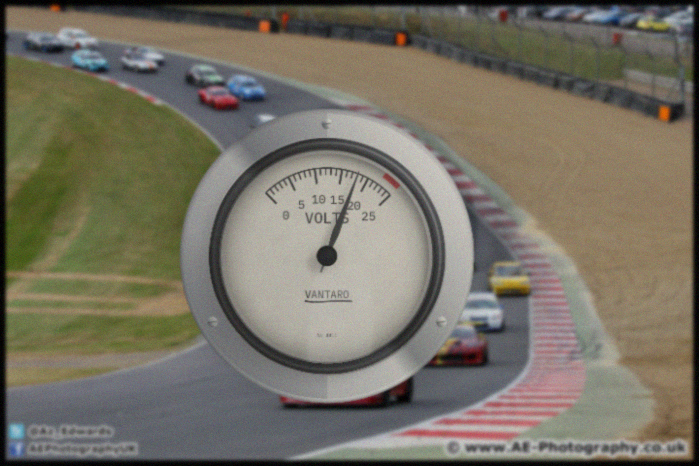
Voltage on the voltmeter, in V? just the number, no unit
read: 18
